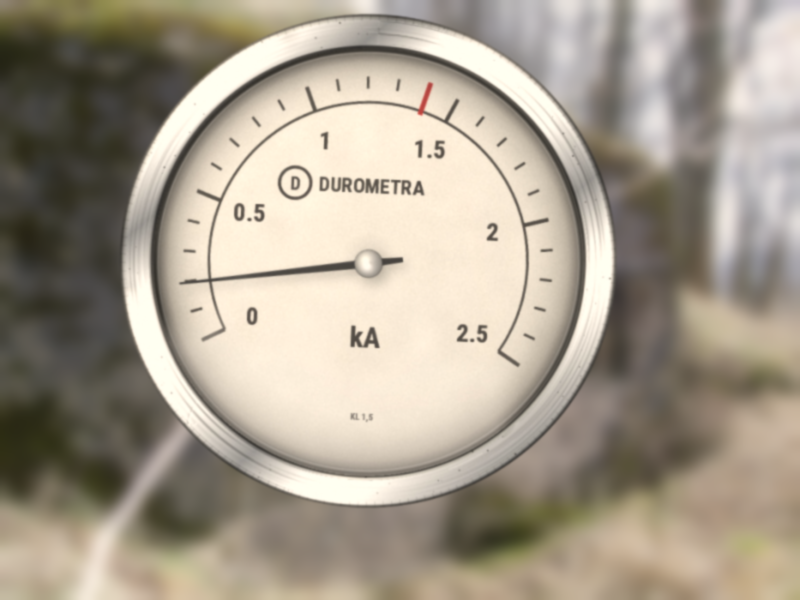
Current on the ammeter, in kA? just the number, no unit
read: 0.2
